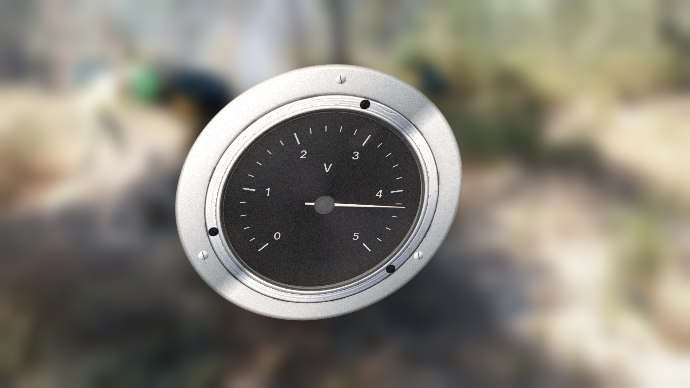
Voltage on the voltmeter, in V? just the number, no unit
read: 4.2
